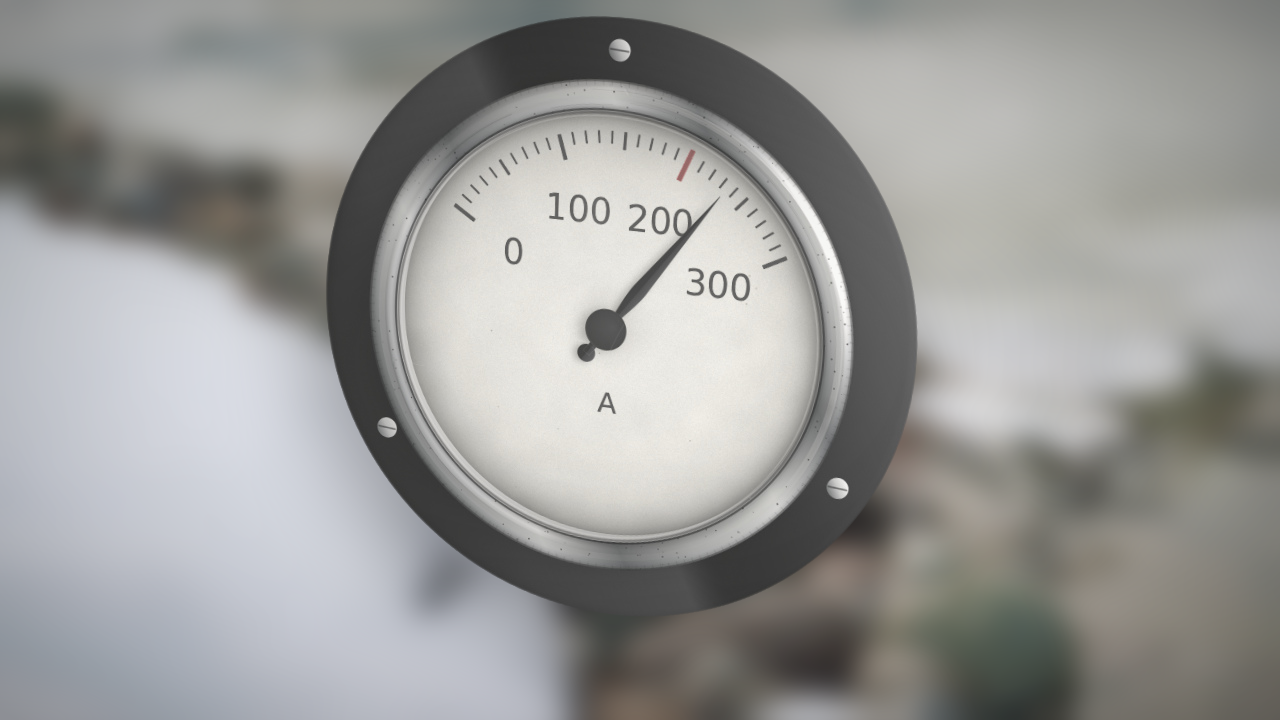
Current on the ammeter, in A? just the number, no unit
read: 235
